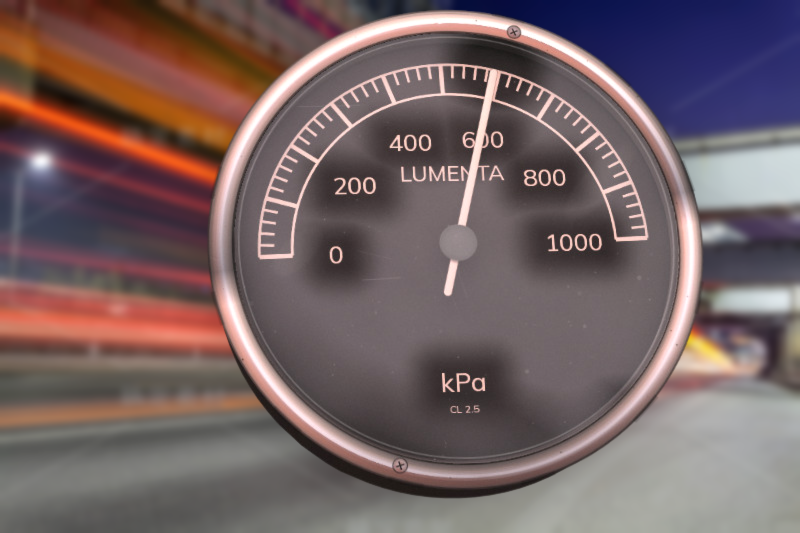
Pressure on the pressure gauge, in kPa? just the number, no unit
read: 590
